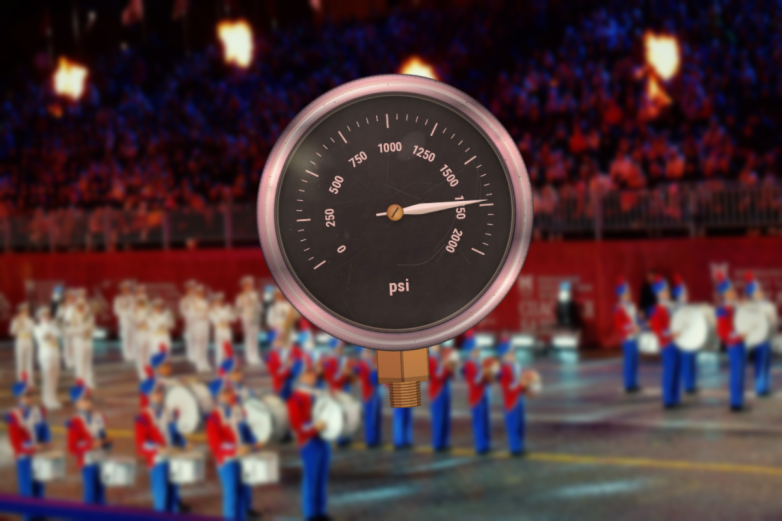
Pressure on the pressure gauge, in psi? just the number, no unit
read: 1725
